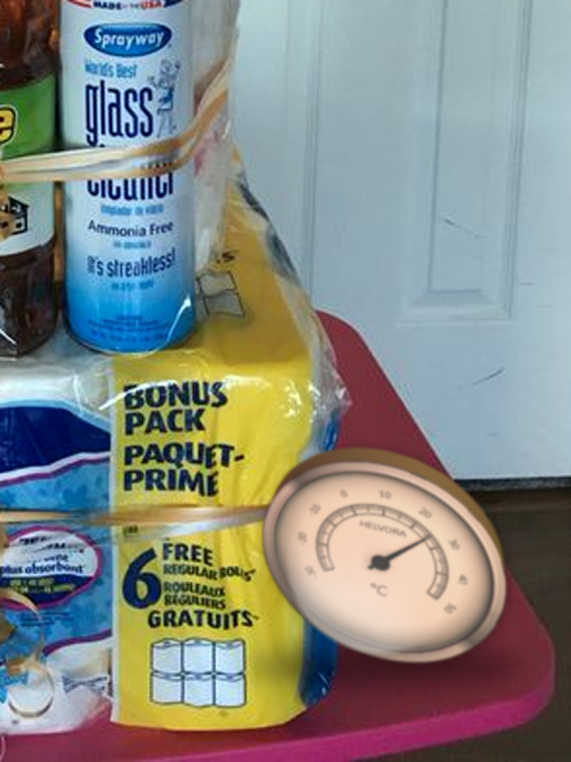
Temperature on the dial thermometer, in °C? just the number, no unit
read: 25
